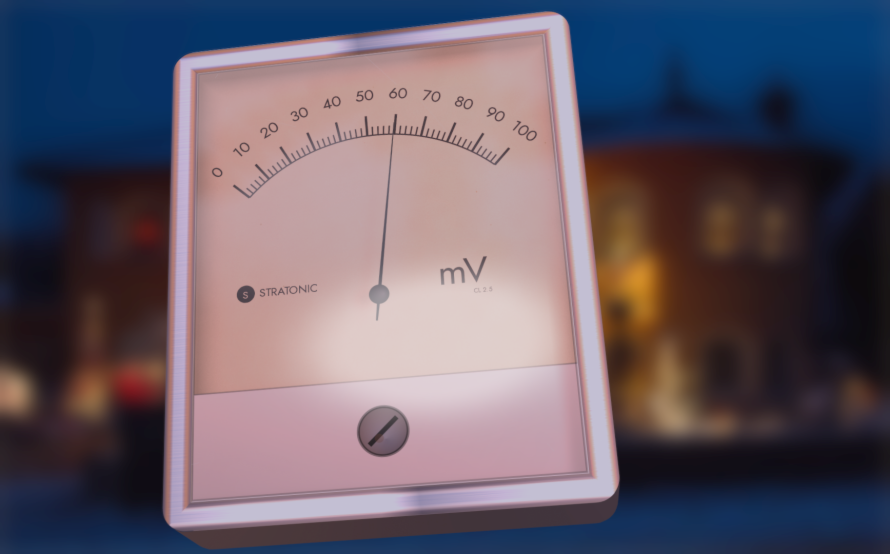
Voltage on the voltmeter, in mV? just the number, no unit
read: 60
